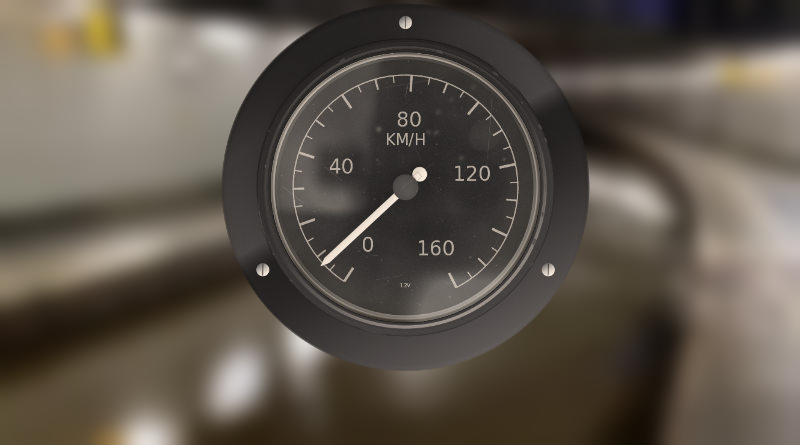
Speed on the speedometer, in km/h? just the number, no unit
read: 7.5
